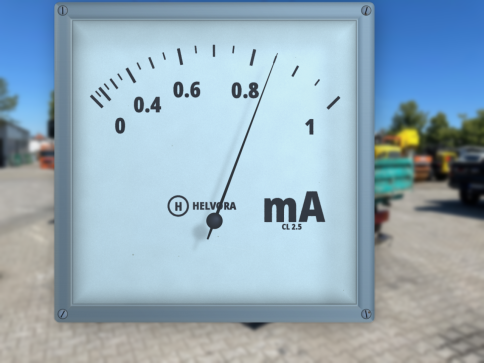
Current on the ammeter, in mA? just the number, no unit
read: 0.85
